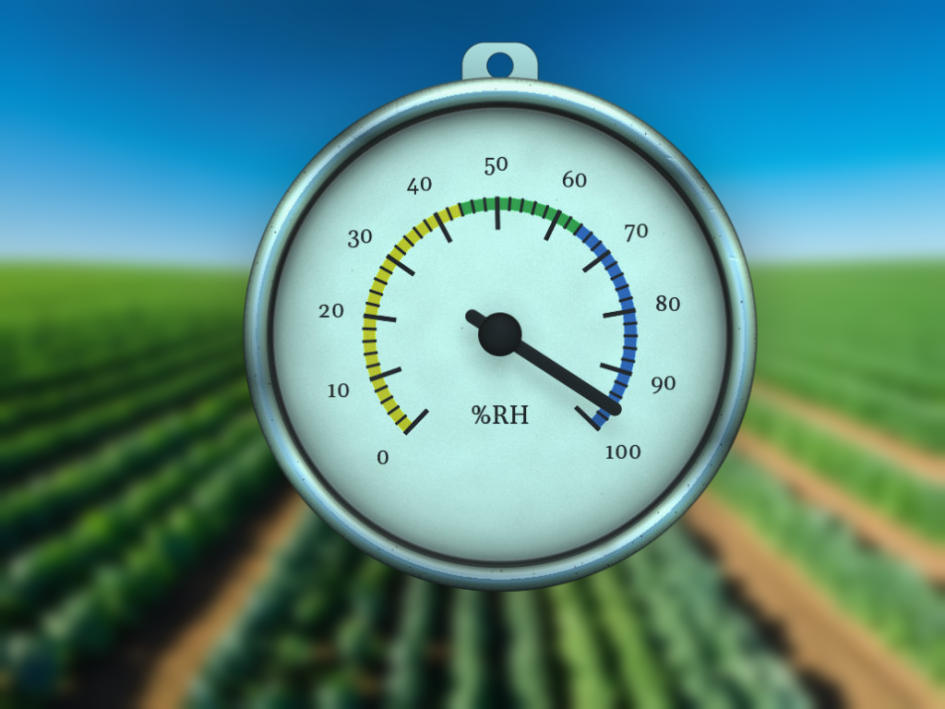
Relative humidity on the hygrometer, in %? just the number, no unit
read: 96
